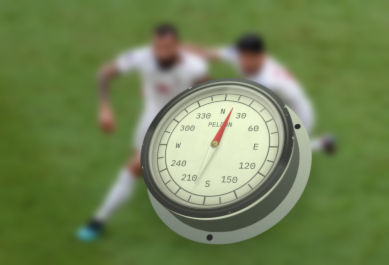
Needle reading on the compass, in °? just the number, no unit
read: 15
